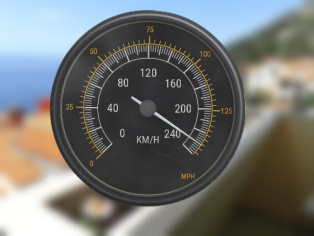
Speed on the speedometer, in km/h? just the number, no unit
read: 230
